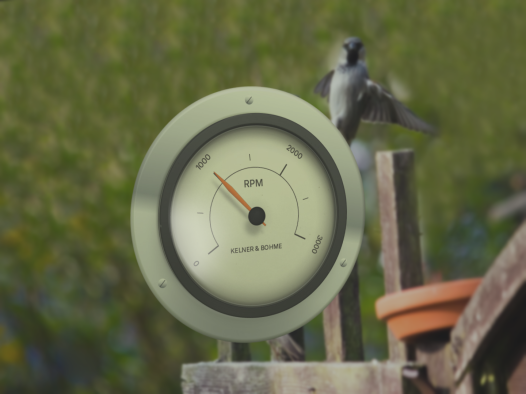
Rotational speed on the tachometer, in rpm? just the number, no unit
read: 1000
